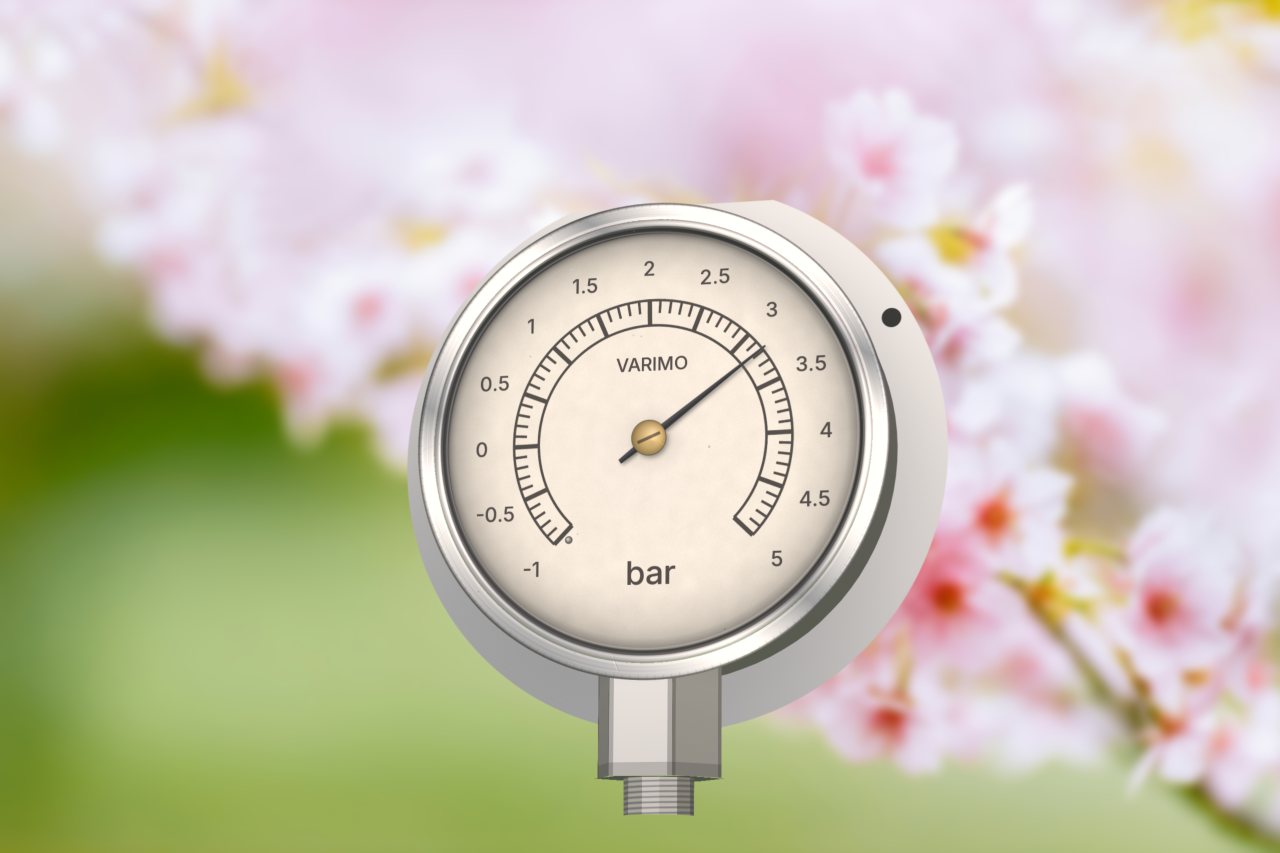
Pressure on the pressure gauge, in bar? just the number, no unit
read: 3.2
